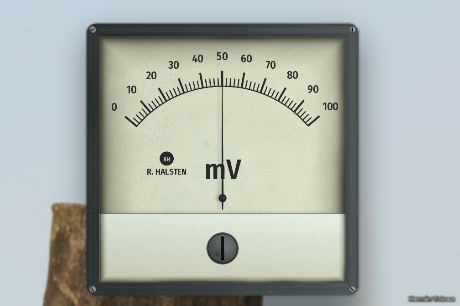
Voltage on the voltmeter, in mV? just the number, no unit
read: 50
